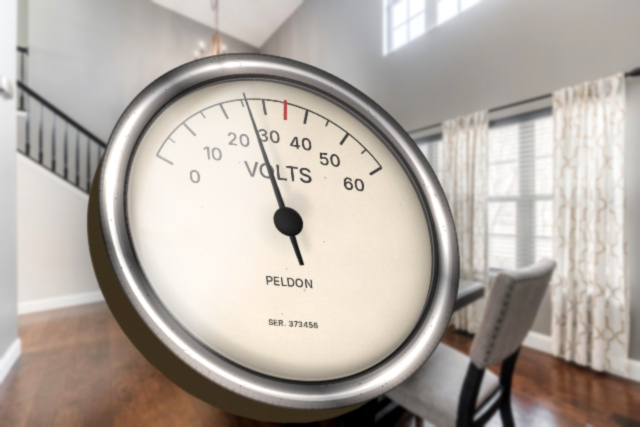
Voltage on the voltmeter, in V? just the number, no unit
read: 25
